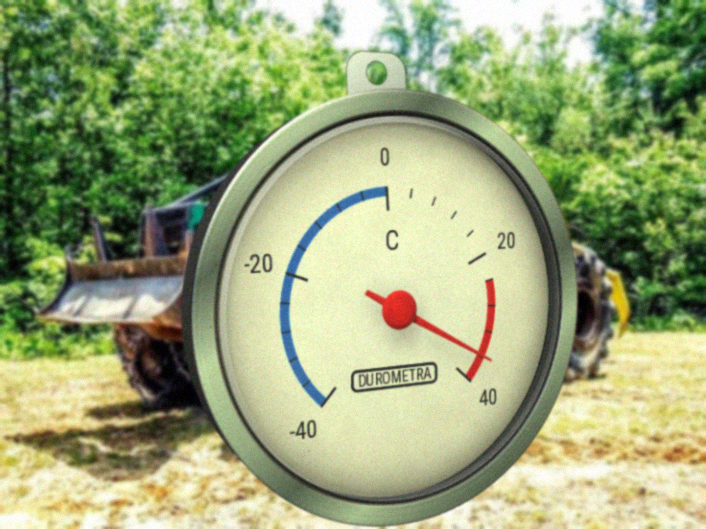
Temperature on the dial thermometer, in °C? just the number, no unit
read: 36
